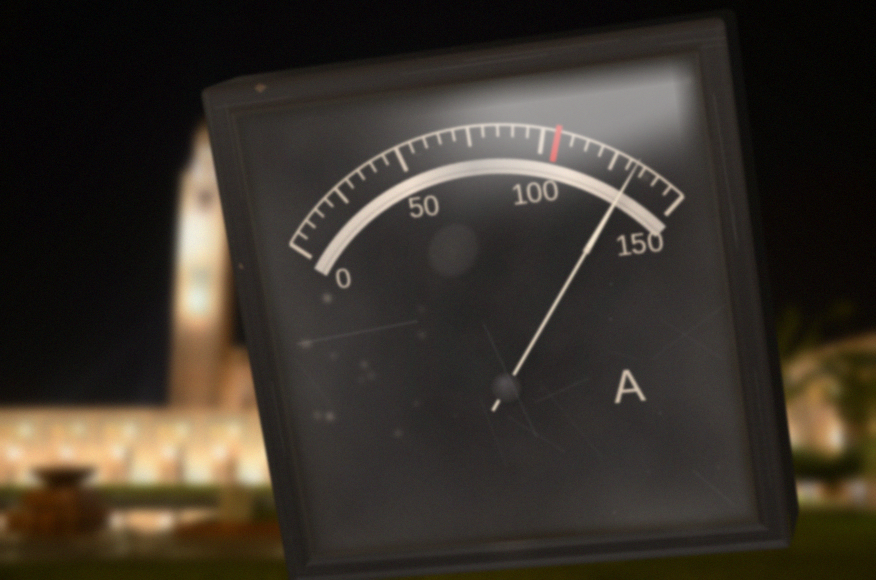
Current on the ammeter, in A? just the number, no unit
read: 132.5
